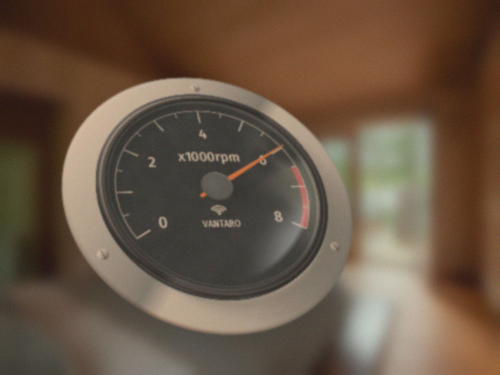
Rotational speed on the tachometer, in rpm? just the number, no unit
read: 6000
